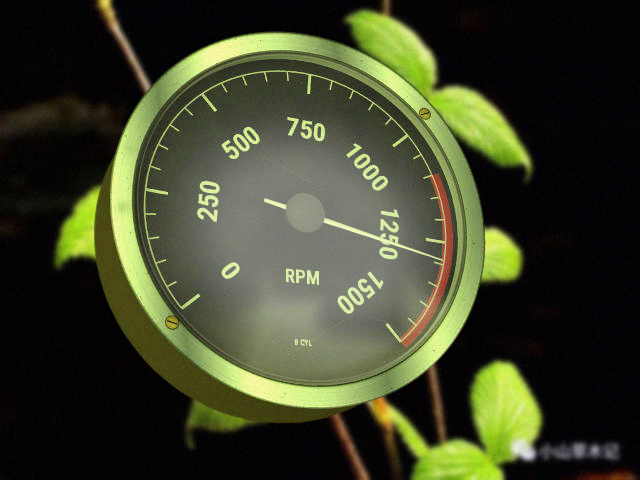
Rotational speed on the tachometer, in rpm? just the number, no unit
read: 1300
